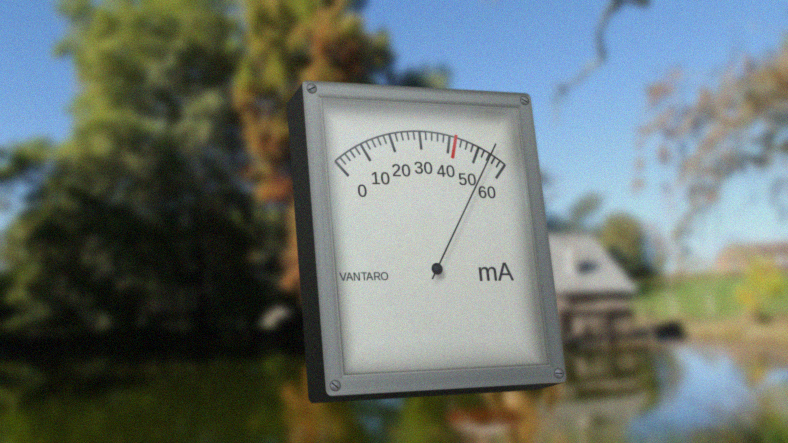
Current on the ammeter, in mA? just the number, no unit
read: 54
